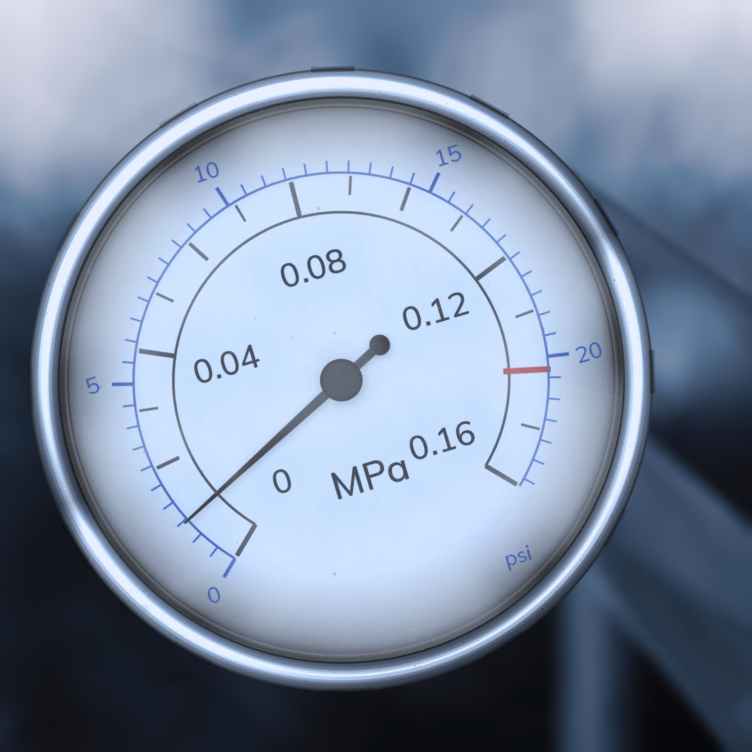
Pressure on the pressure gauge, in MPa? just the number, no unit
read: 0.01
